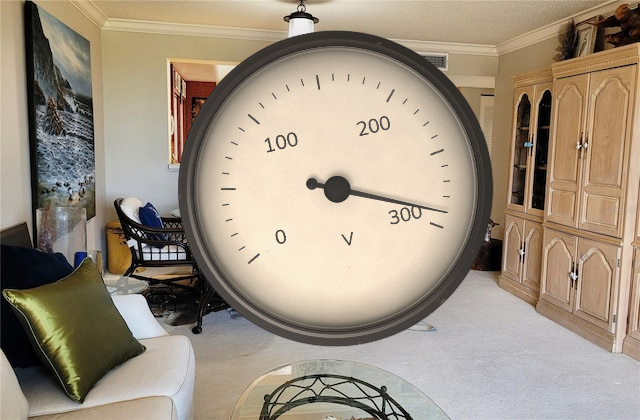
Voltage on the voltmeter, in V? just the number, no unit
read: 290
